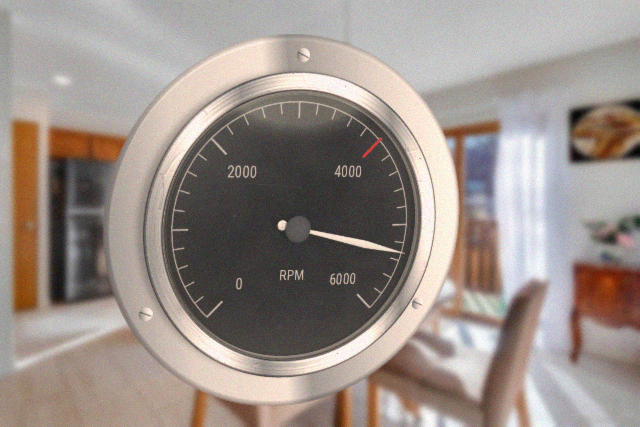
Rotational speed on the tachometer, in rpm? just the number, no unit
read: 5300
